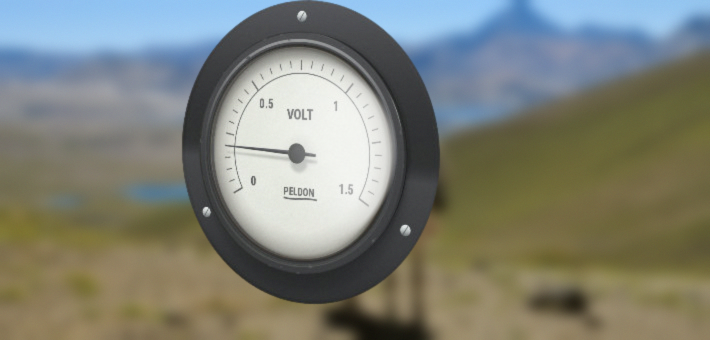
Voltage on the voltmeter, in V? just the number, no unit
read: 0.2
